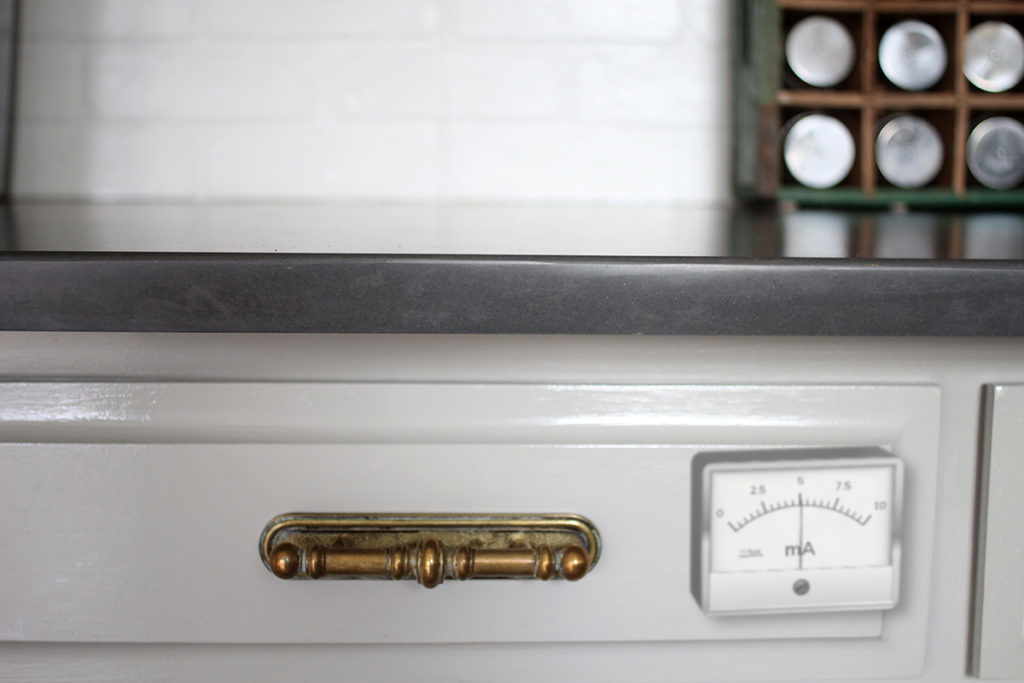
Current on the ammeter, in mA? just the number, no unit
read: 5
